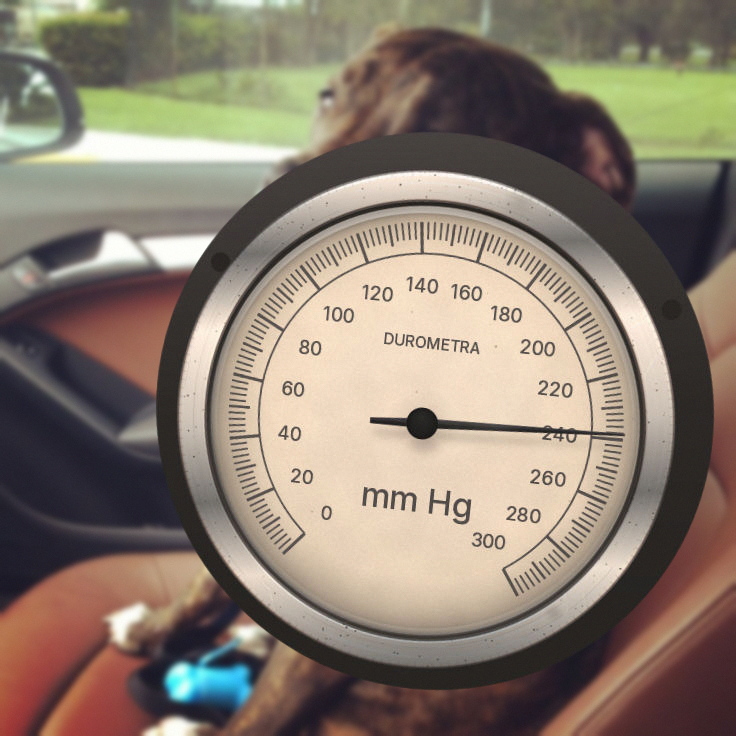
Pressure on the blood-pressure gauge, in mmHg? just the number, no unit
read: 238
